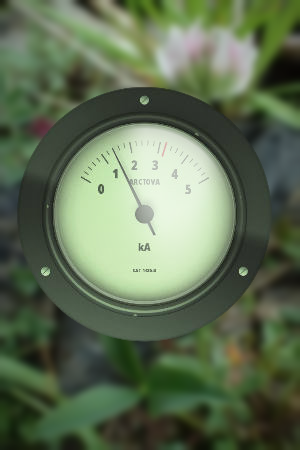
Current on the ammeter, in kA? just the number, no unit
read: 1.4
